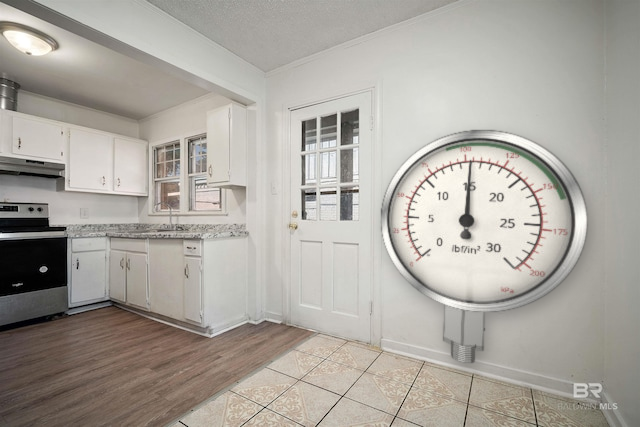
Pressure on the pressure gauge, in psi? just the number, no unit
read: 15
